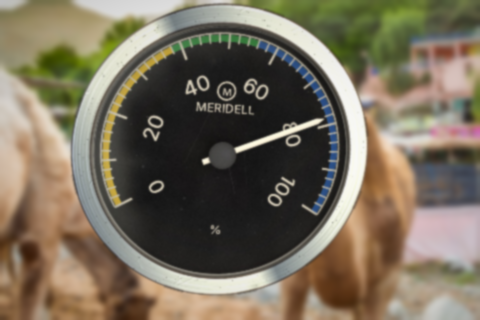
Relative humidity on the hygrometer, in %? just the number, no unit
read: 78
